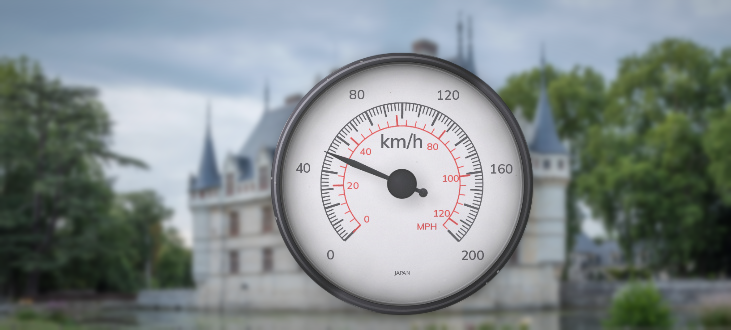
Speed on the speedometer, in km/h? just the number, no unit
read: 50
